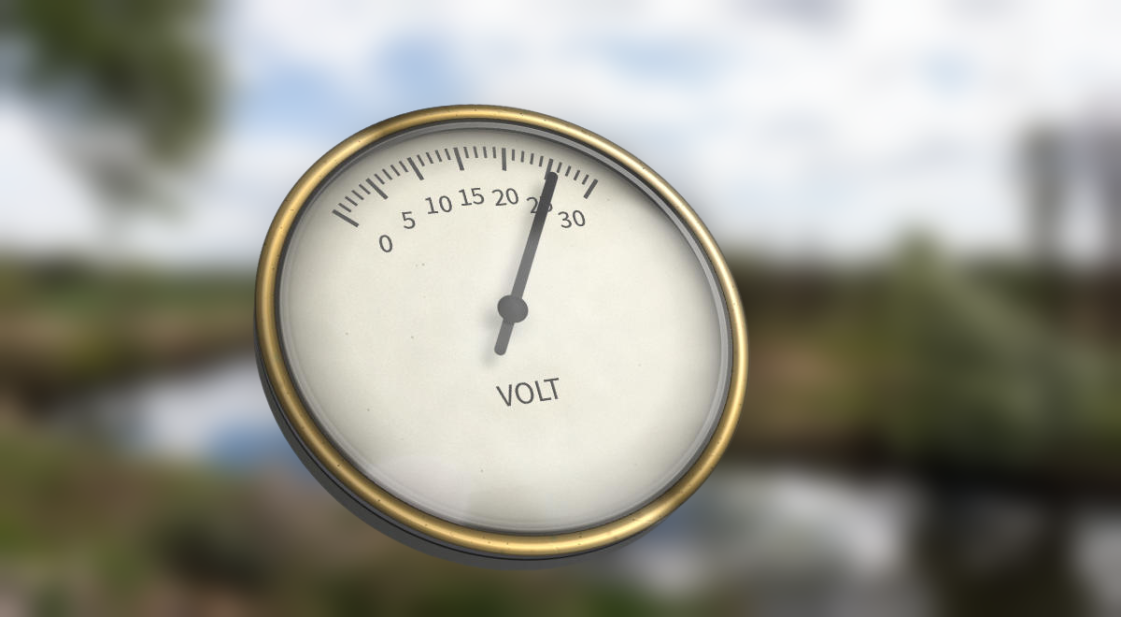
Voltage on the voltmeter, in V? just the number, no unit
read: 25.5
